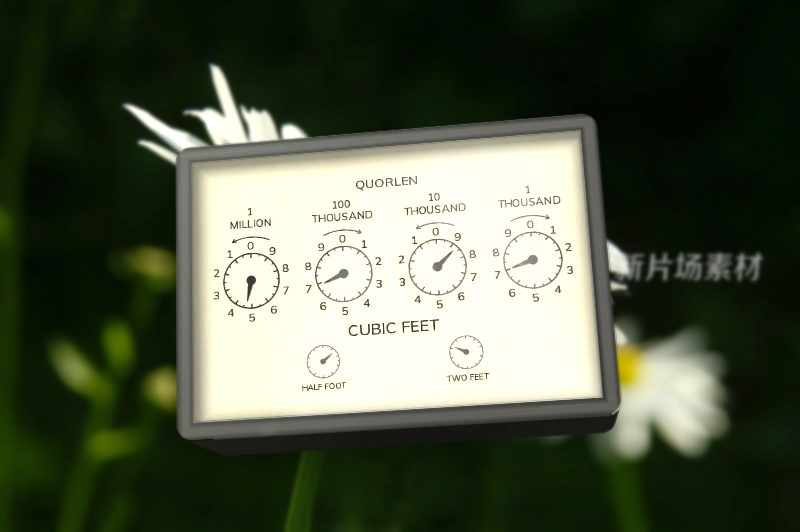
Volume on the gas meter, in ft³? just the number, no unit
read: 468700
